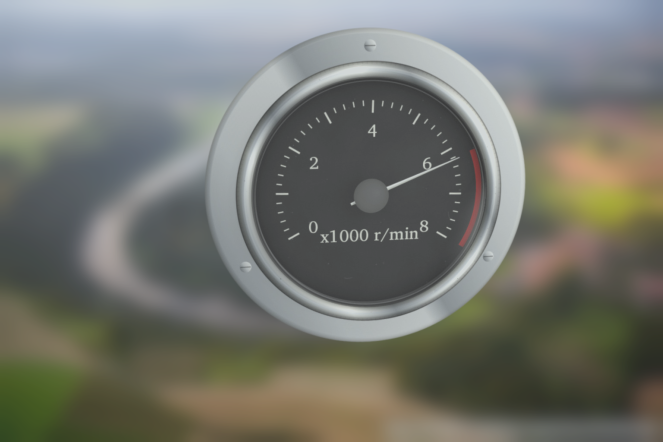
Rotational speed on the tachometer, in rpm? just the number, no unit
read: 6200
